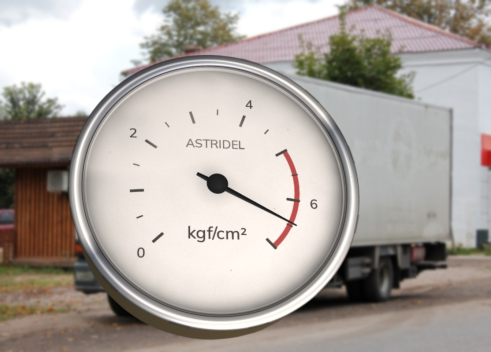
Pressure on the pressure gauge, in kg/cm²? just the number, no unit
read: 6.5
